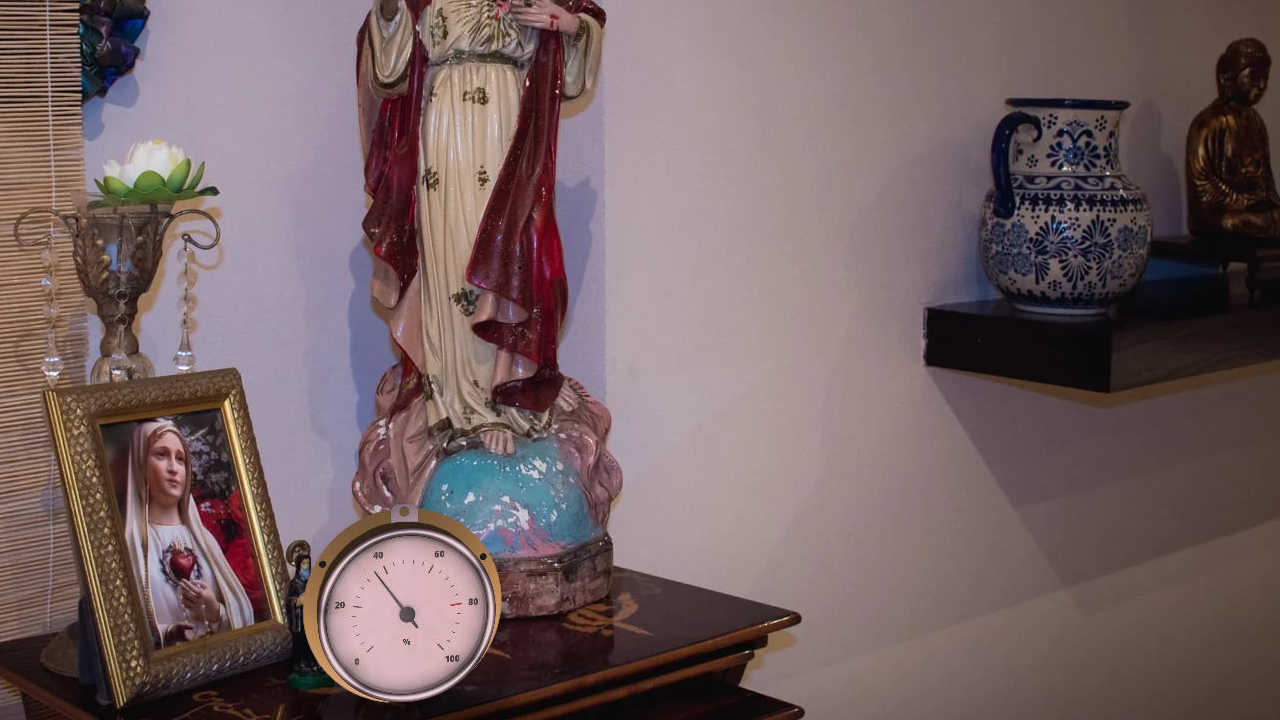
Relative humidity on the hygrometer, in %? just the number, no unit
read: 36
